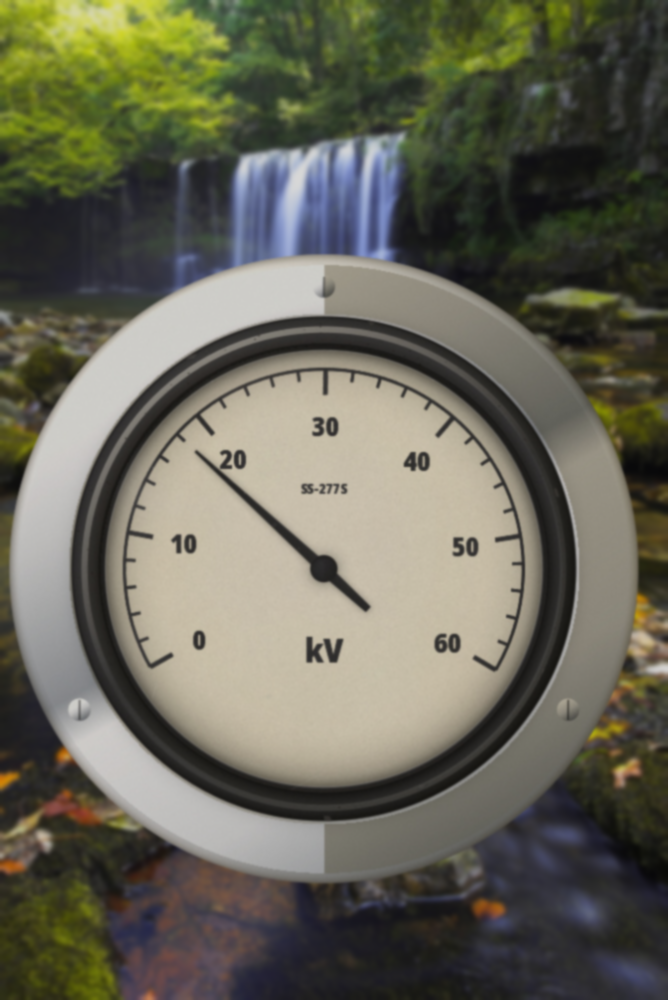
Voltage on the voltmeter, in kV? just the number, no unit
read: 18
